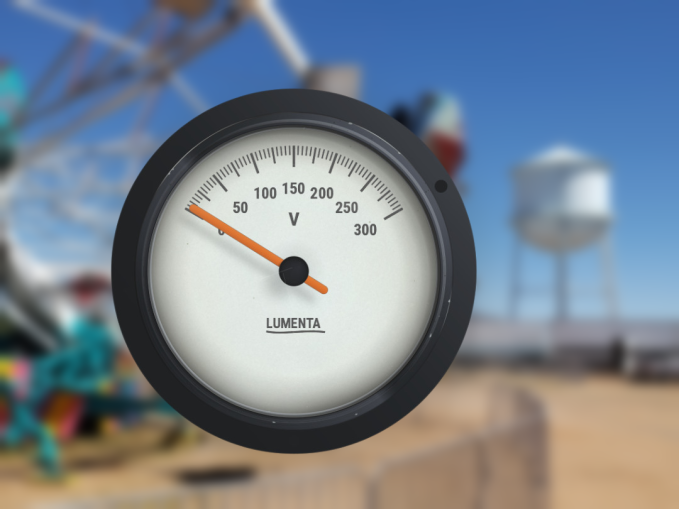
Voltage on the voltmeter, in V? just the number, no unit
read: 5
